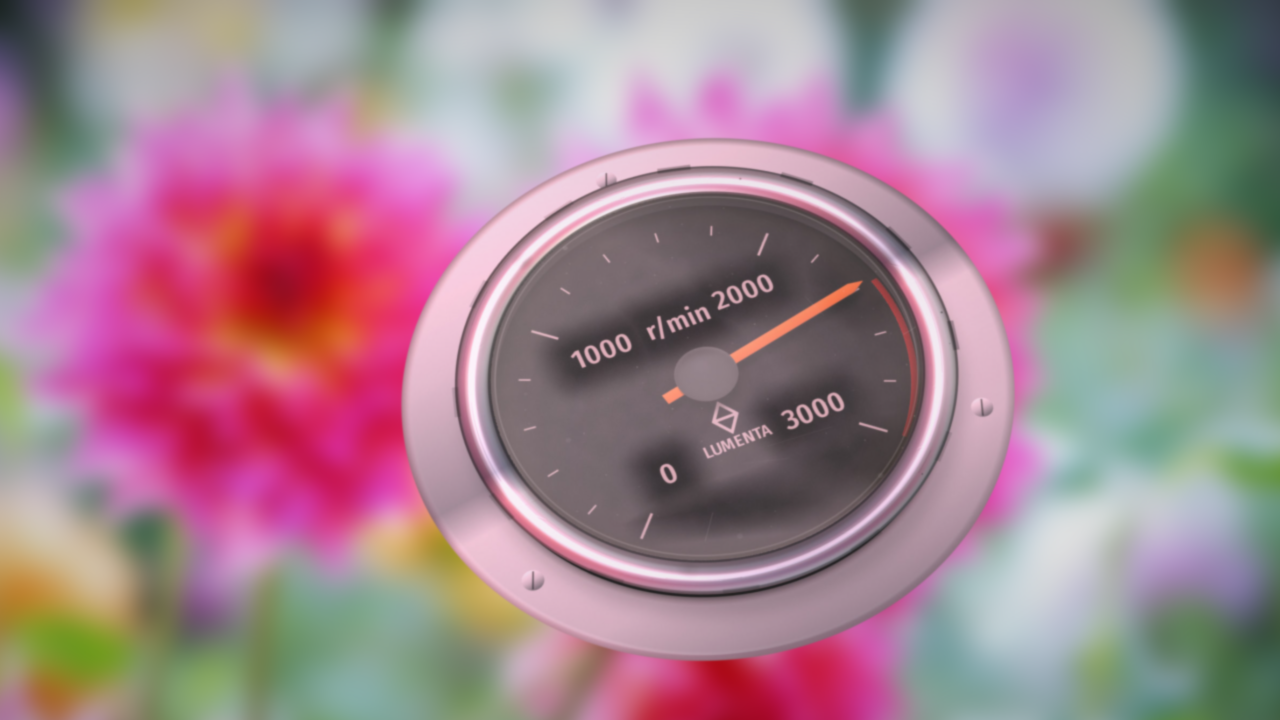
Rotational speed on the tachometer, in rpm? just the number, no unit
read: 2400
